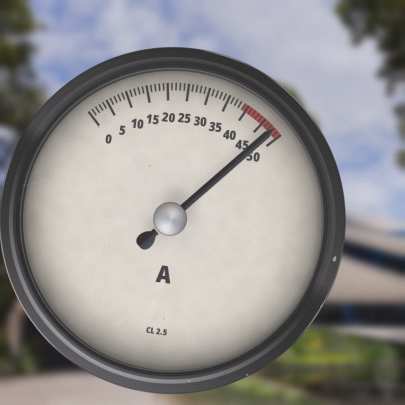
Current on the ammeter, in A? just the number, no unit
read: 48
